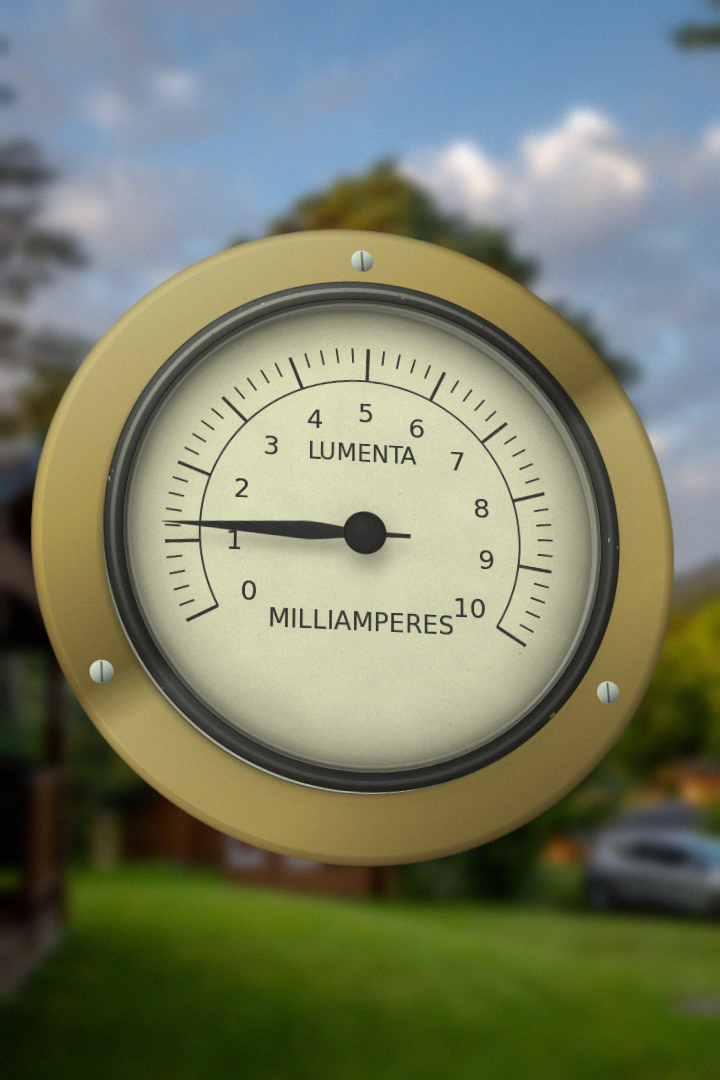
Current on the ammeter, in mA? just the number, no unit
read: 1.2
